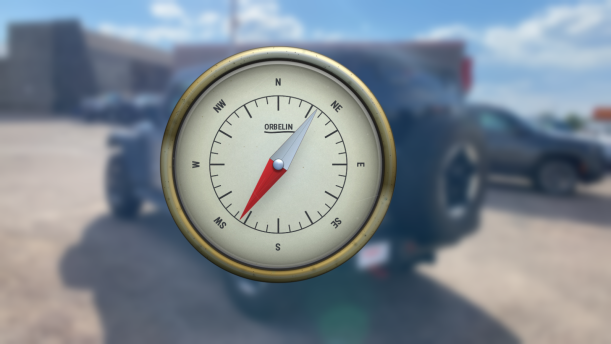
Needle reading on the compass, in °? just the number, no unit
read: 215
